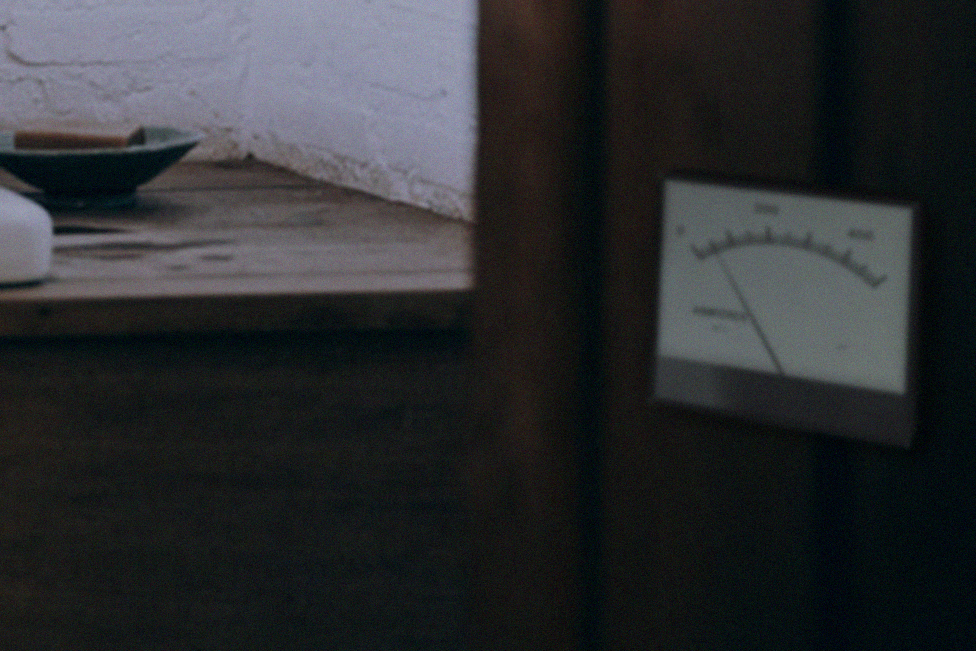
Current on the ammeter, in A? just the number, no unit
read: 50
